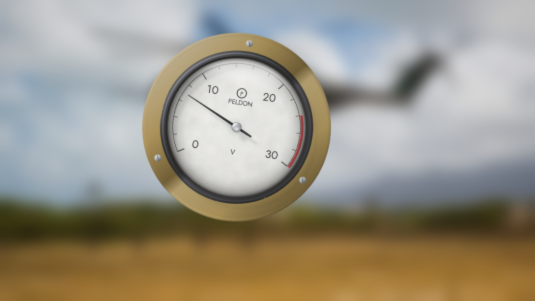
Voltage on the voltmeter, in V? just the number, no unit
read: 7
